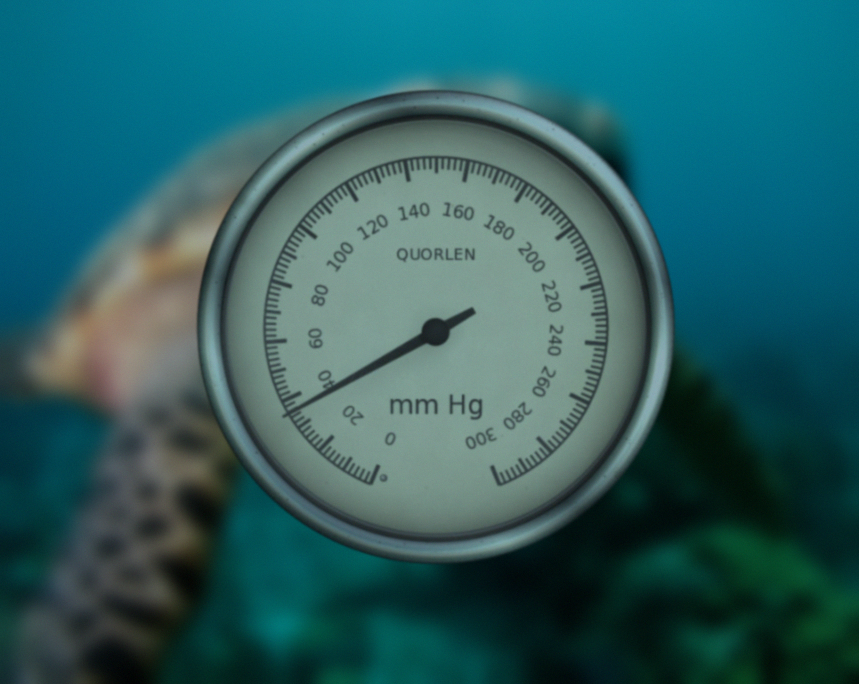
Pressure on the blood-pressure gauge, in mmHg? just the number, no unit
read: 36
